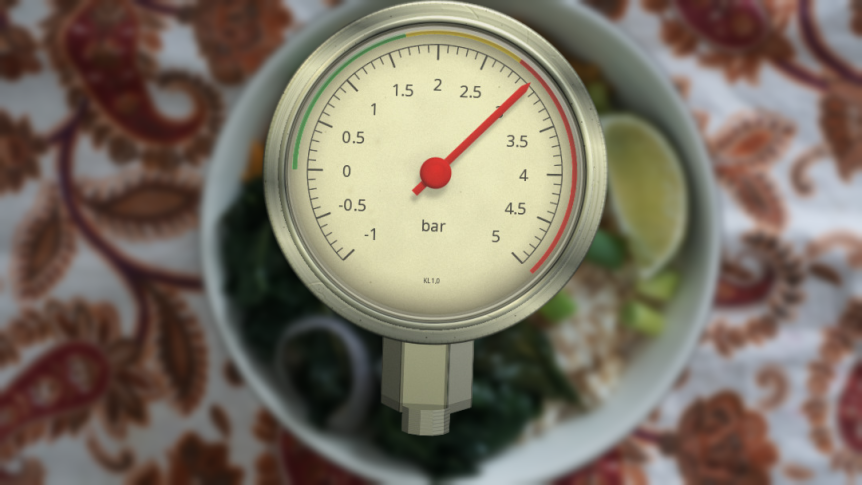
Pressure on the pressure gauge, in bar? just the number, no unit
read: 3
